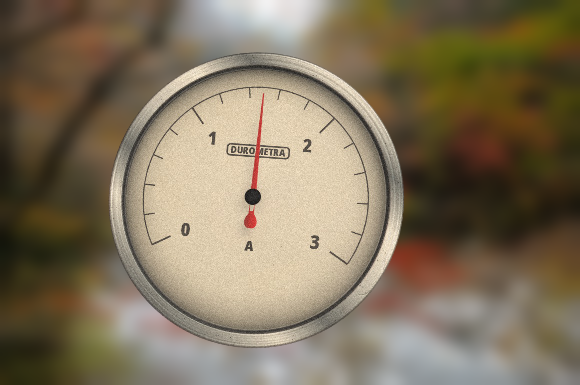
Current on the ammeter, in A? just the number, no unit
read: 1.5
